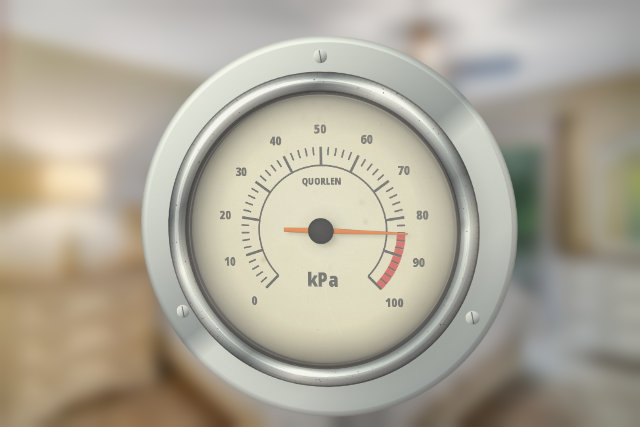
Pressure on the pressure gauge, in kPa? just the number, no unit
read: 84
